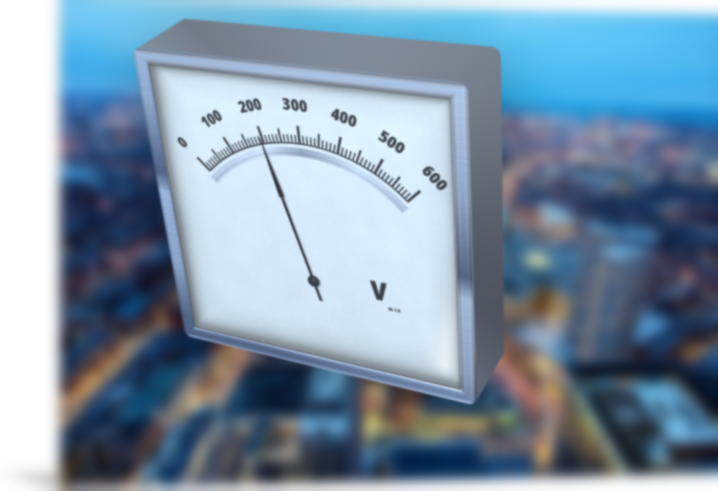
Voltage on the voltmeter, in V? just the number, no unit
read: 200
